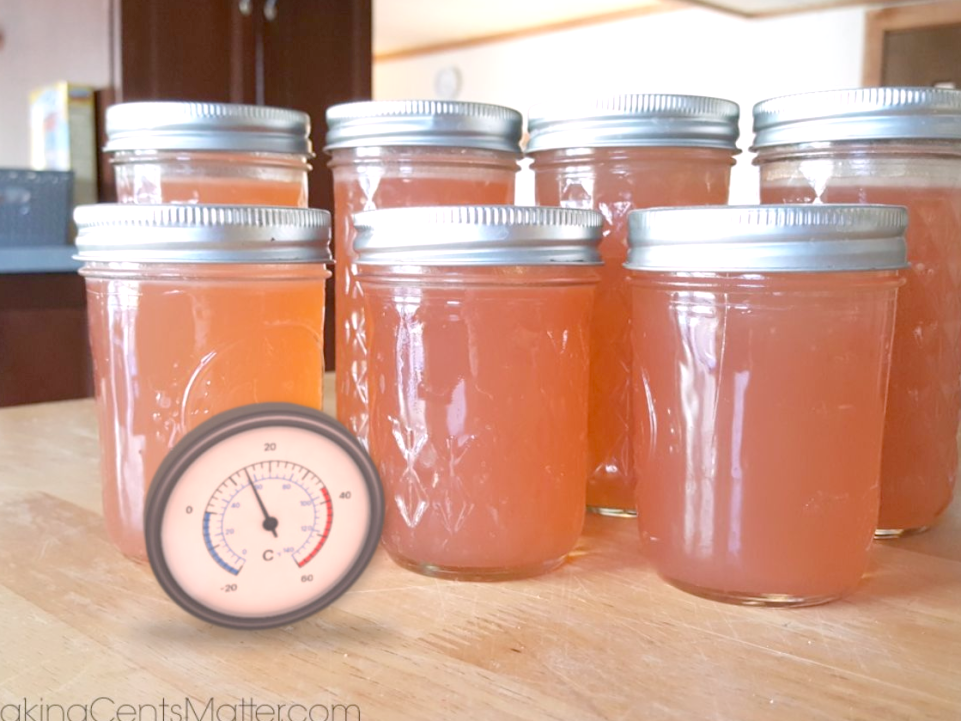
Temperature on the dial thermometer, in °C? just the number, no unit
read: 14
